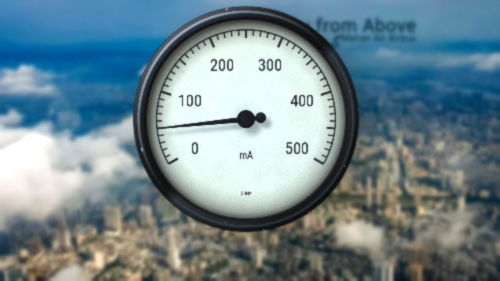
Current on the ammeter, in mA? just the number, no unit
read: 50
